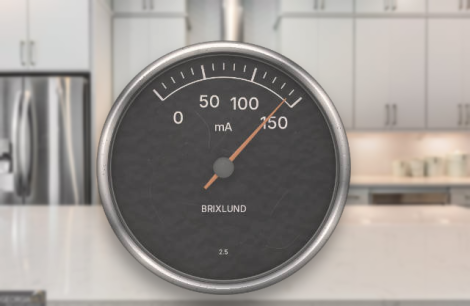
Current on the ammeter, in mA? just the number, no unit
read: 140
